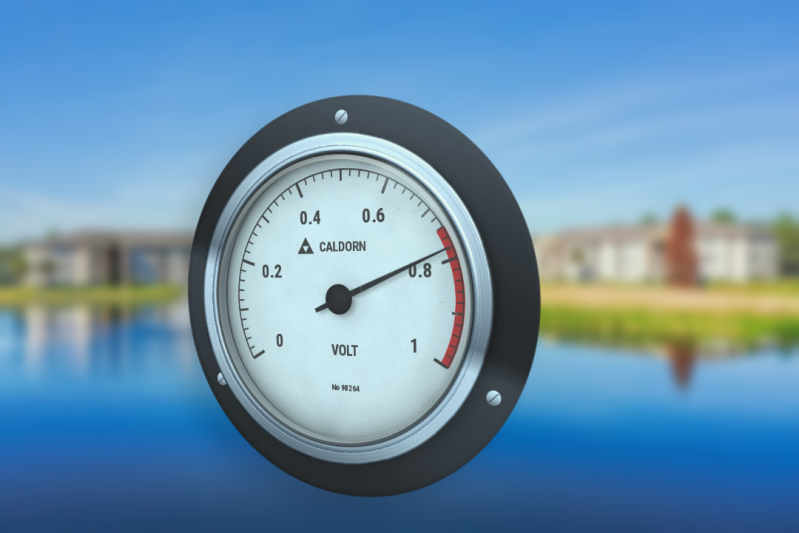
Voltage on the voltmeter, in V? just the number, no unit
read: 0.78
